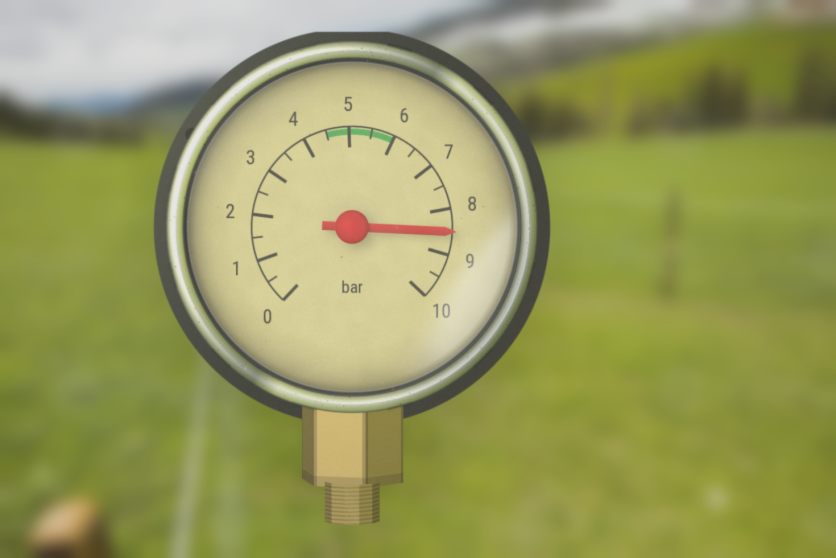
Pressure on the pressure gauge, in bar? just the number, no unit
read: 8.5
